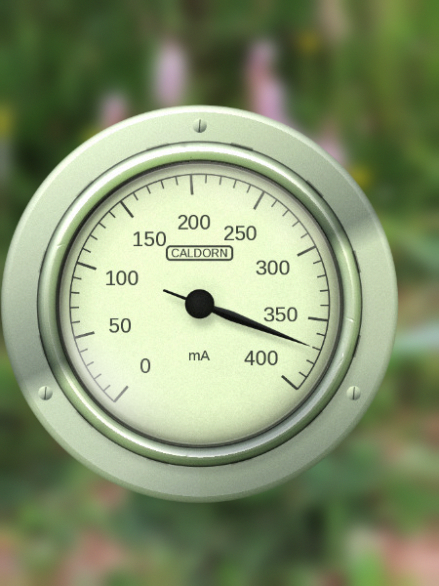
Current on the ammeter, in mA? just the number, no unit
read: 370
